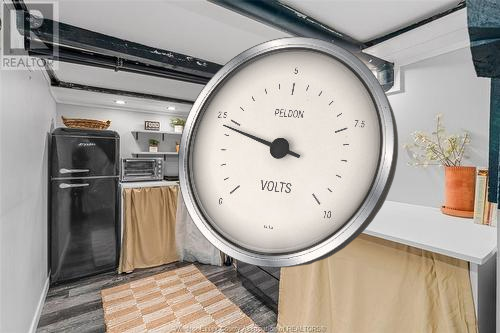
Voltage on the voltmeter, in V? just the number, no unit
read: 2.25
